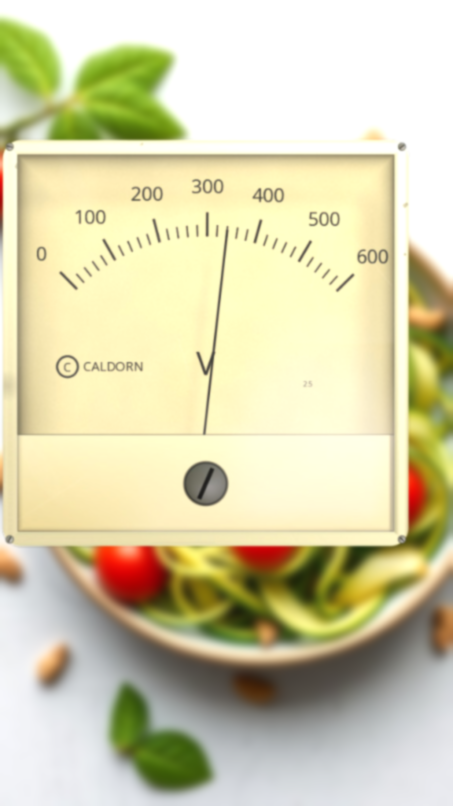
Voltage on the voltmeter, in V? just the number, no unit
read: 340
